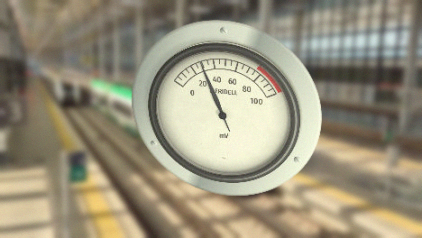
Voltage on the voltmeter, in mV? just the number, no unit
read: 30
